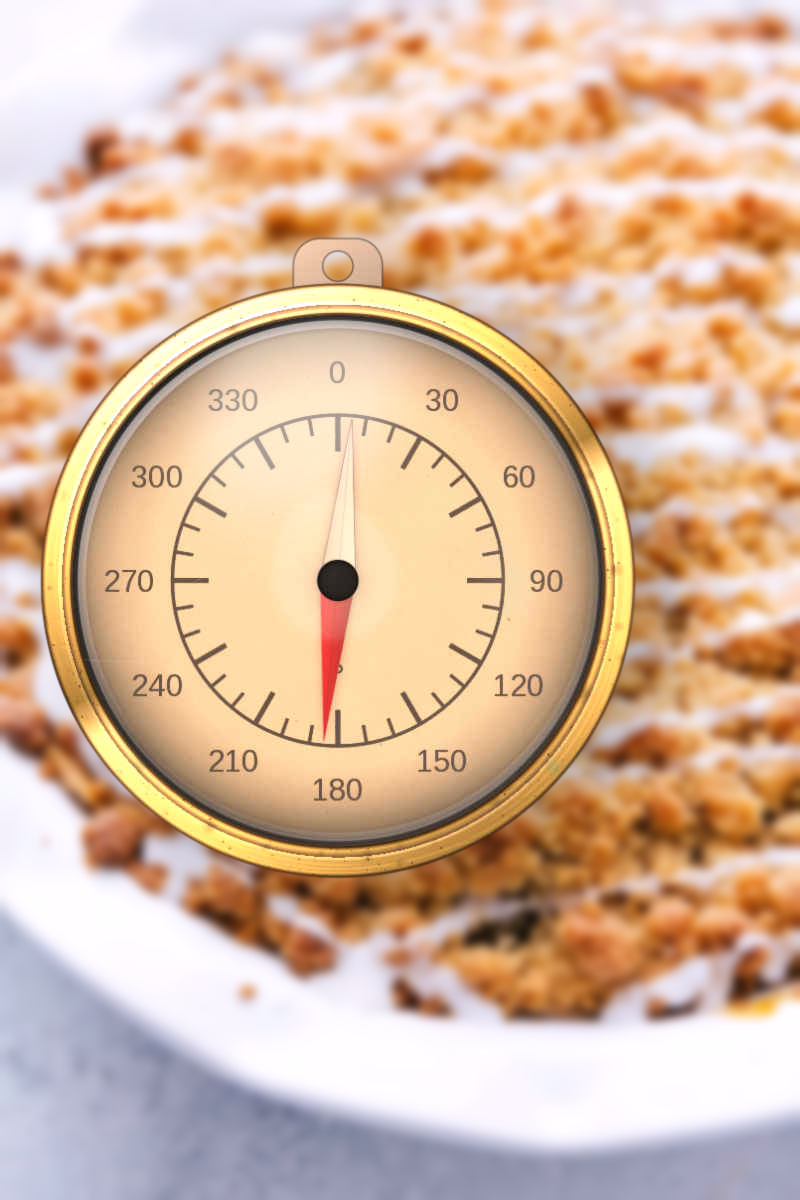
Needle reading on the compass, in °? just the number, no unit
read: 185
